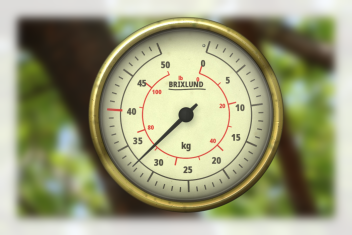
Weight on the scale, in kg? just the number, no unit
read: 32.5
